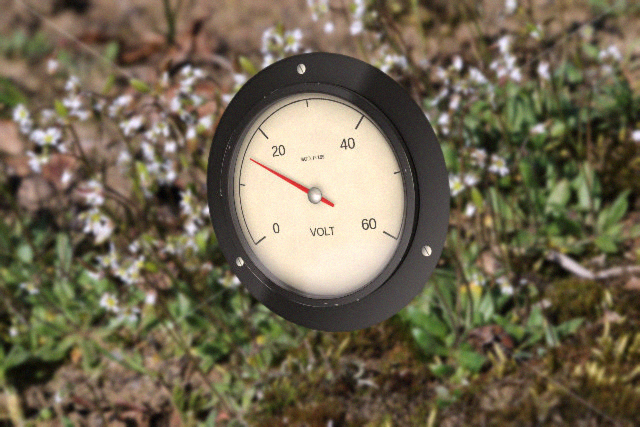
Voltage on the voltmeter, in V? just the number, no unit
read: 15
